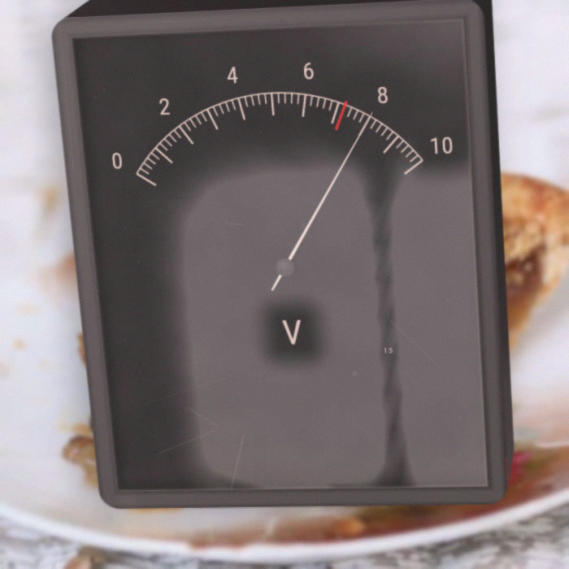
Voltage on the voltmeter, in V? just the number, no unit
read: 8
